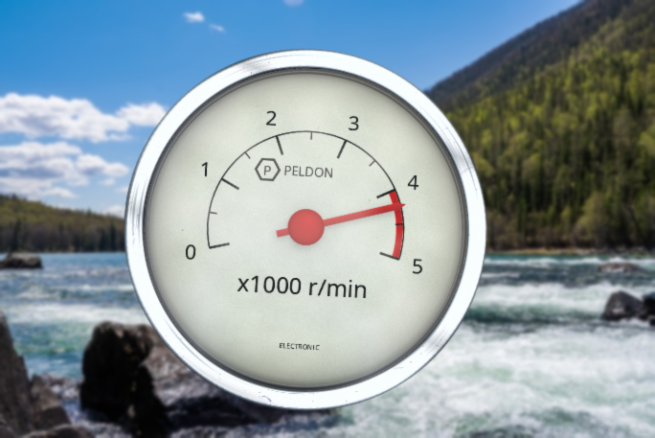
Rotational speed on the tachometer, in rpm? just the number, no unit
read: 4250
